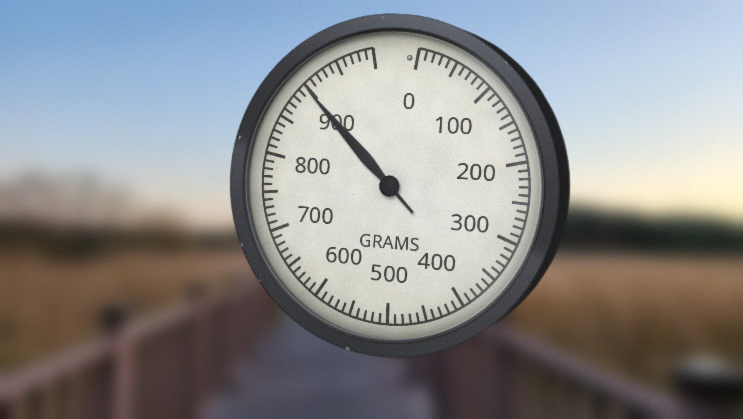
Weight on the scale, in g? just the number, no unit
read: 900
